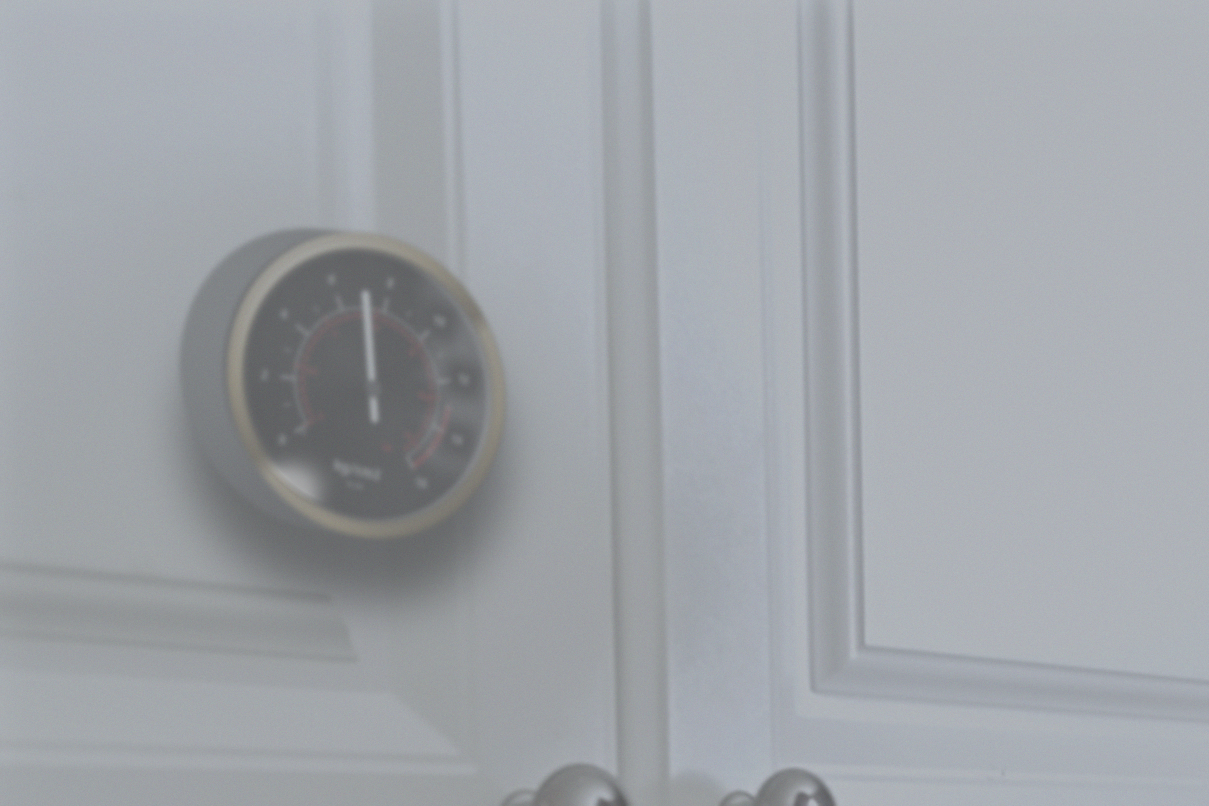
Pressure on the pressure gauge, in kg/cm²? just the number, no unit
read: 7
